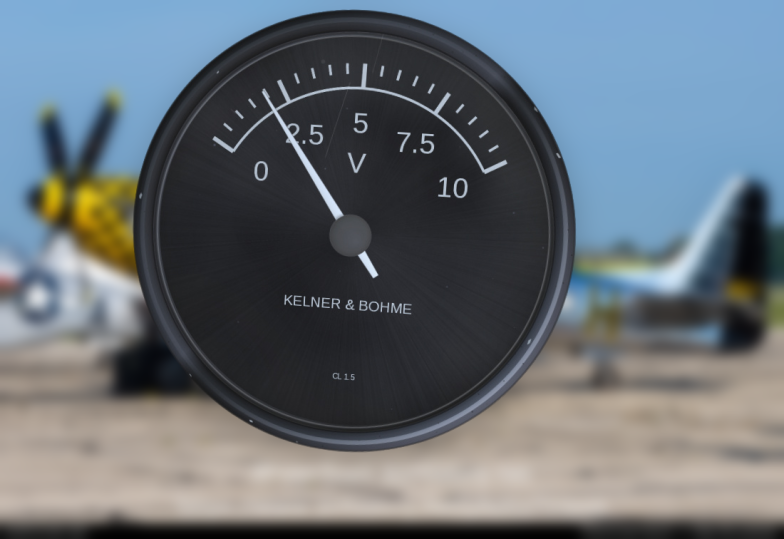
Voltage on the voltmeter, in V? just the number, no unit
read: 2
